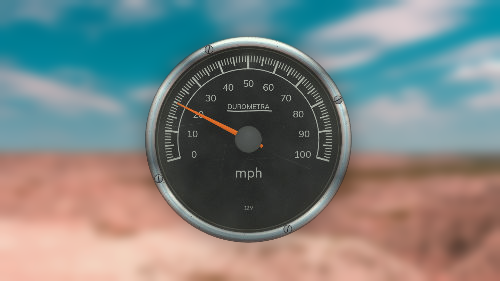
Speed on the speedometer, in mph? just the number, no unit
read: 20
